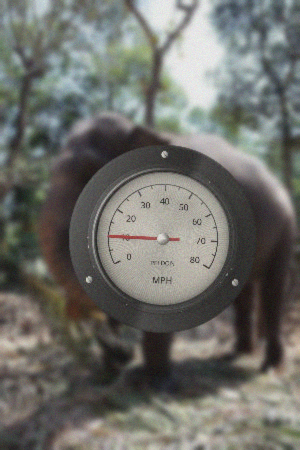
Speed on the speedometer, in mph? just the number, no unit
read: 10
